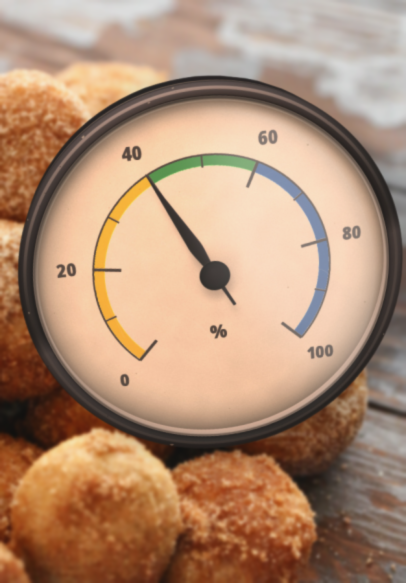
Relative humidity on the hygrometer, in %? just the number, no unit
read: 40
